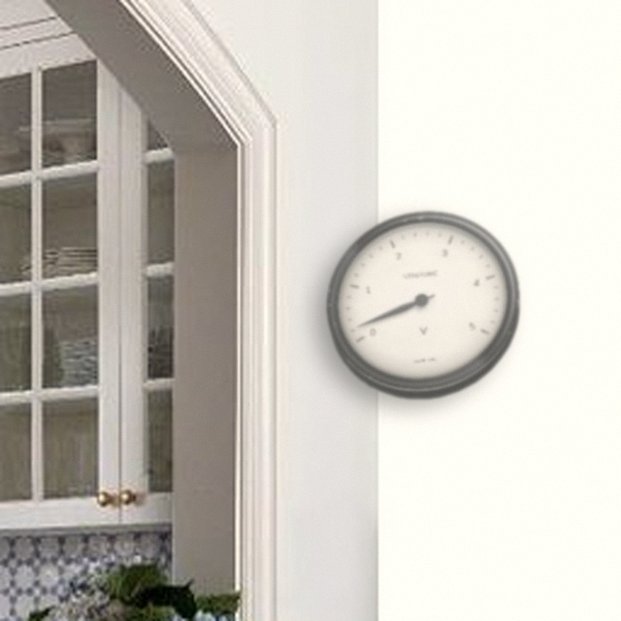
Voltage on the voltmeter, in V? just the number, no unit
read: 0.2
